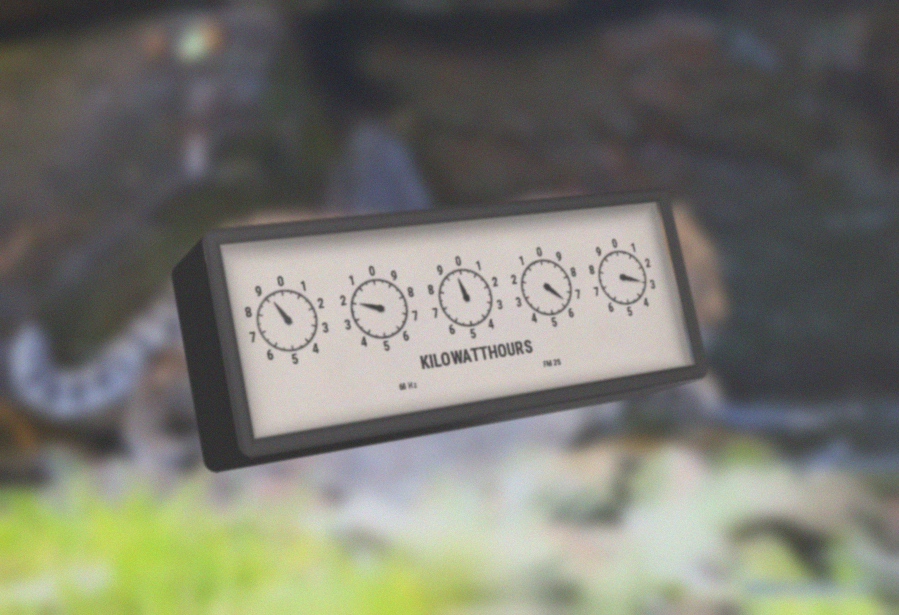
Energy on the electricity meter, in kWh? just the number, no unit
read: 91963
